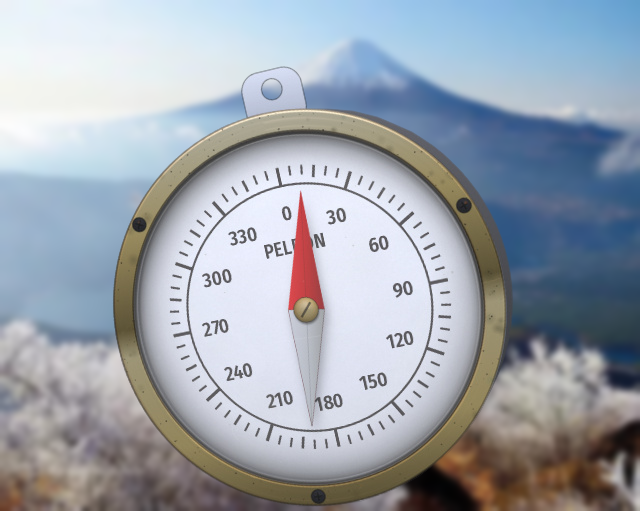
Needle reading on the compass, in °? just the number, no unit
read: 10
